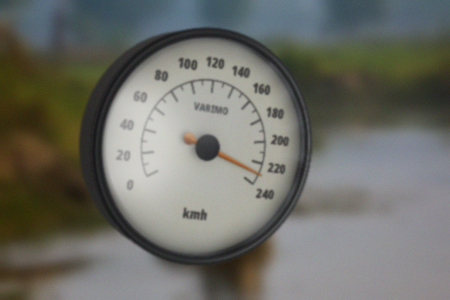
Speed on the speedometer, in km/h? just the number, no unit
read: 230
